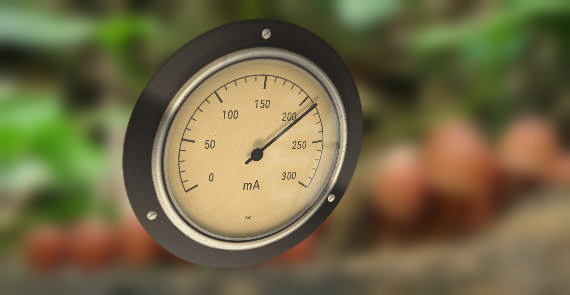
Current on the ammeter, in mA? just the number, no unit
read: 210
